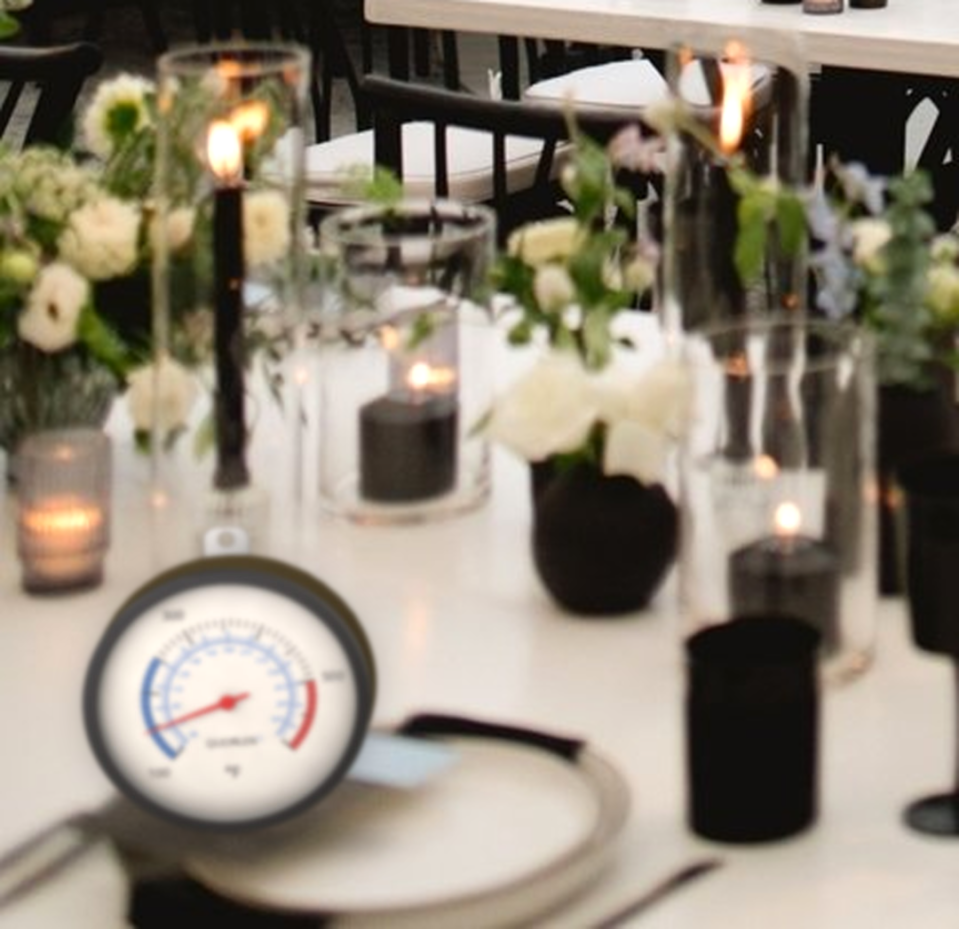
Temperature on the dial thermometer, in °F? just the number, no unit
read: 150
